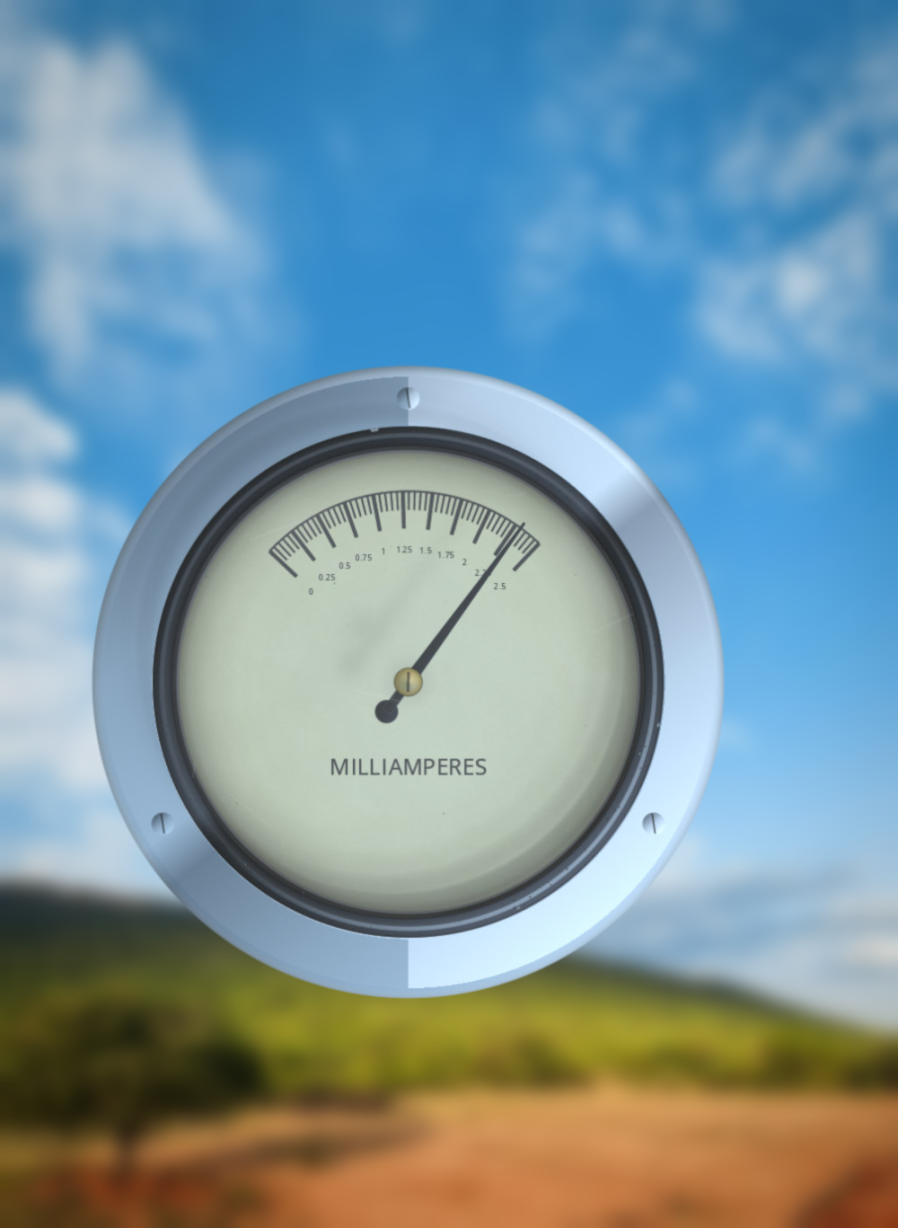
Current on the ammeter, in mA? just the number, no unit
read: 2.3
